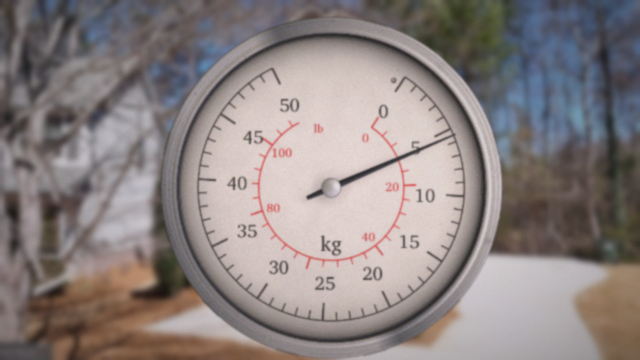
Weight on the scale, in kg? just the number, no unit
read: 5.5
